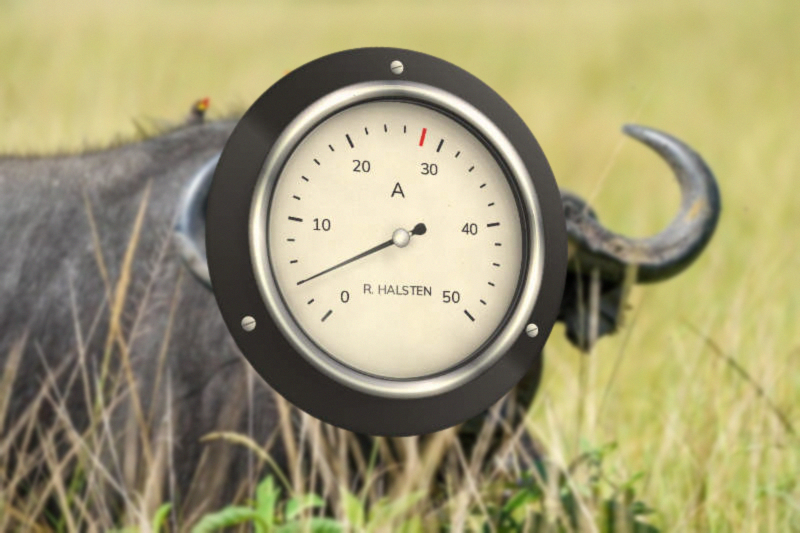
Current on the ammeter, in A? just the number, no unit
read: 4
